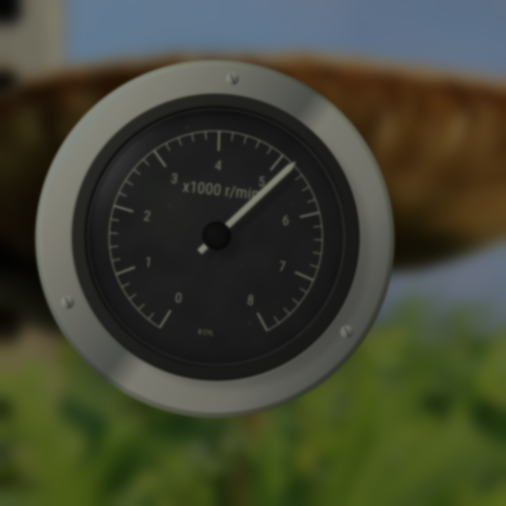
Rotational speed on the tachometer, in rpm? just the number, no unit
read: 5200
